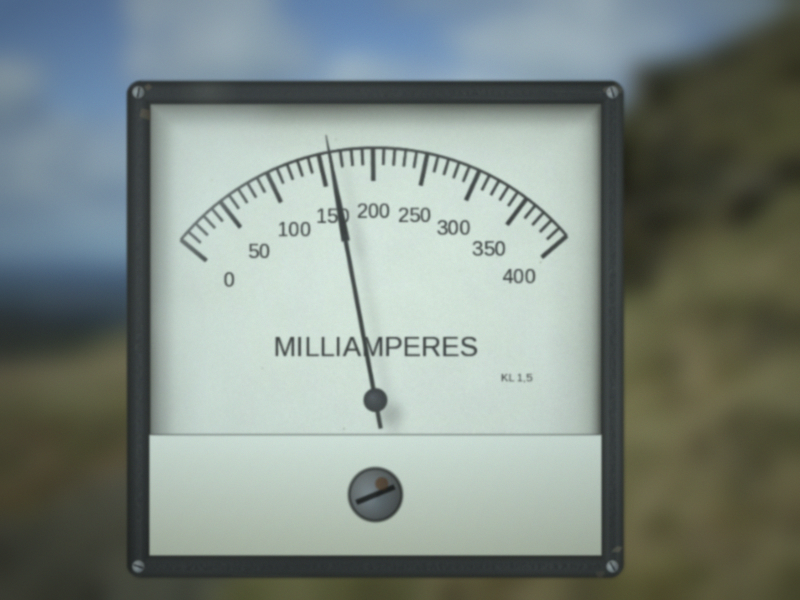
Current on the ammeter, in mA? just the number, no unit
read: 160
